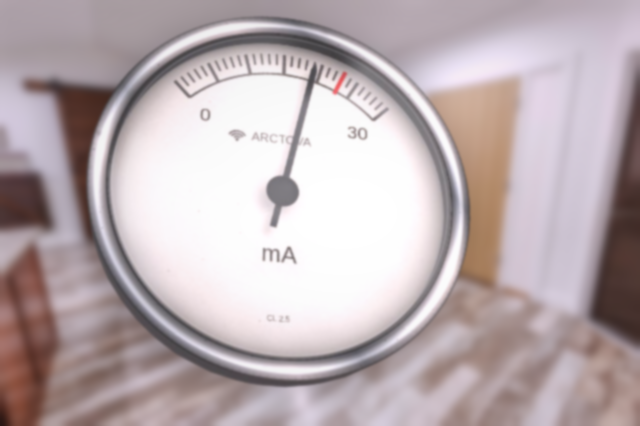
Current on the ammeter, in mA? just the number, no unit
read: 19
